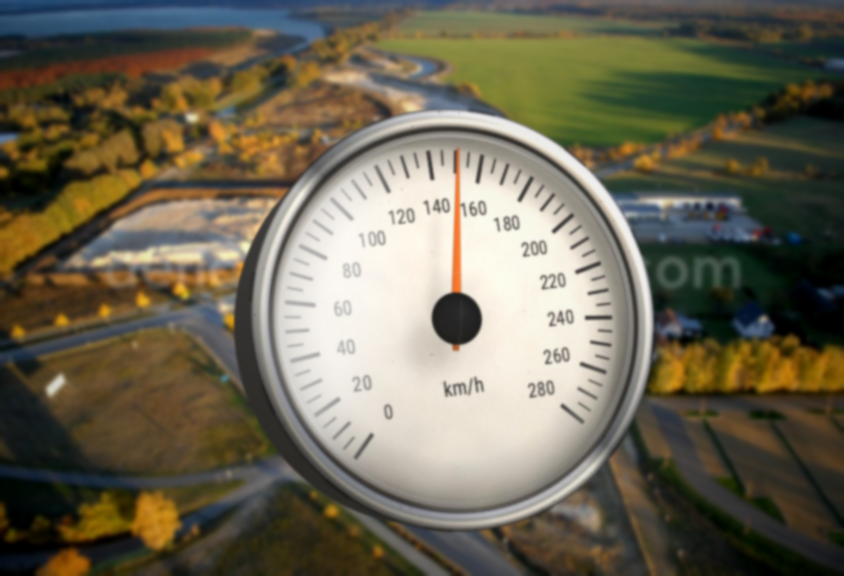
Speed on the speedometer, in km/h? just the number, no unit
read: 150
